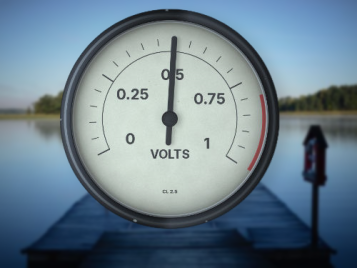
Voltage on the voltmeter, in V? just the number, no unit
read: 0.5
